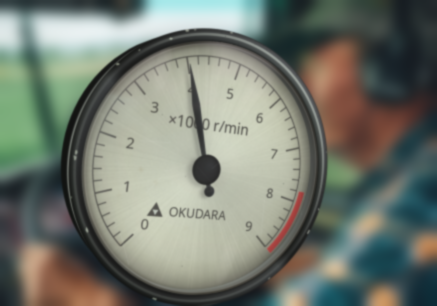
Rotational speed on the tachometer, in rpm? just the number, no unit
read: 4000
